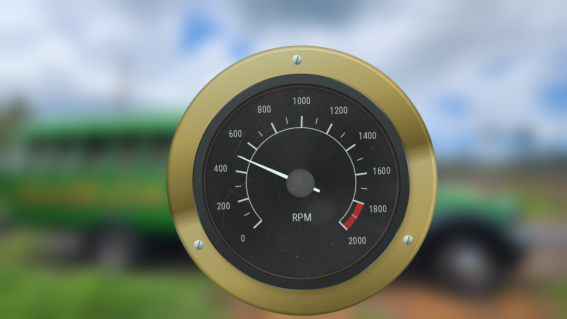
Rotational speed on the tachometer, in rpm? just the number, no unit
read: 500
